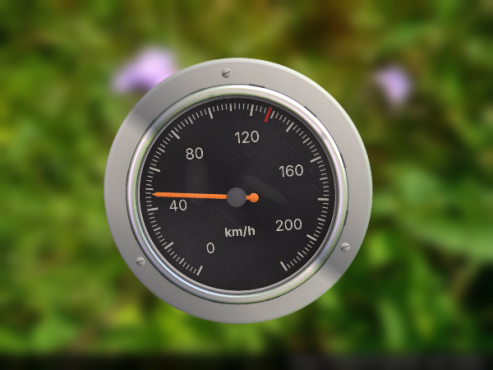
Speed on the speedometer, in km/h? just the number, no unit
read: 48
